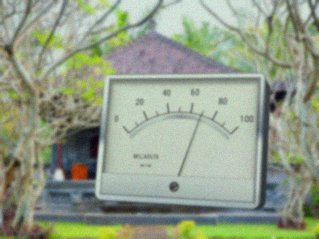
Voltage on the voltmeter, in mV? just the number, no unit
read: 70
